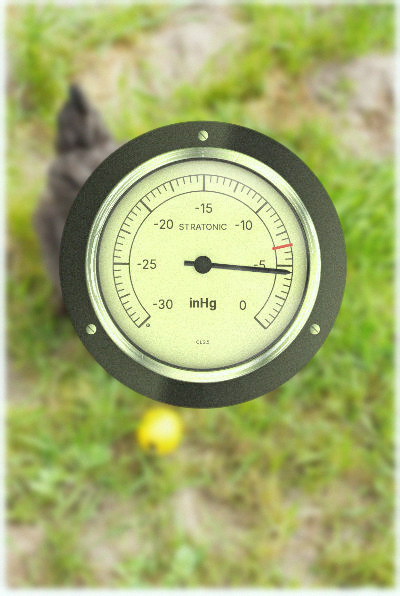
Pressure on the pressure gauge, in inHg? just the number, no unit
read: -4.5
